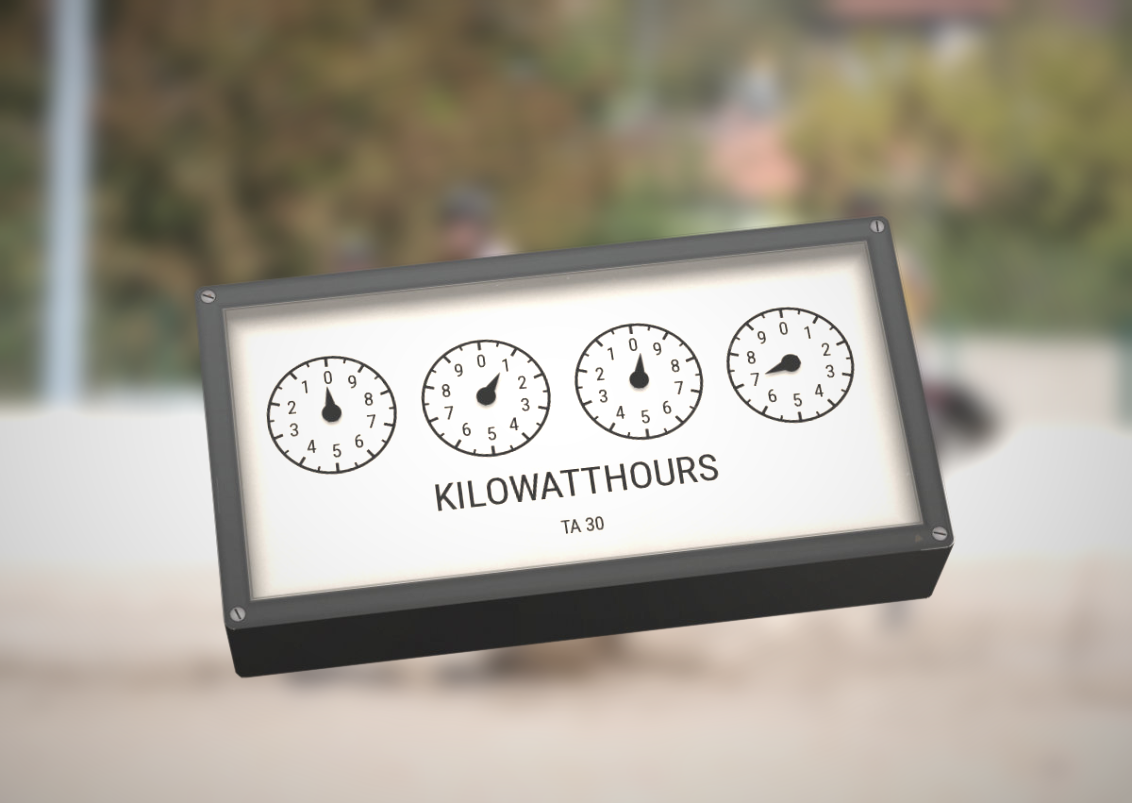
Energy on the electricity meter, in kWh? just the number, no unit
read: 97
